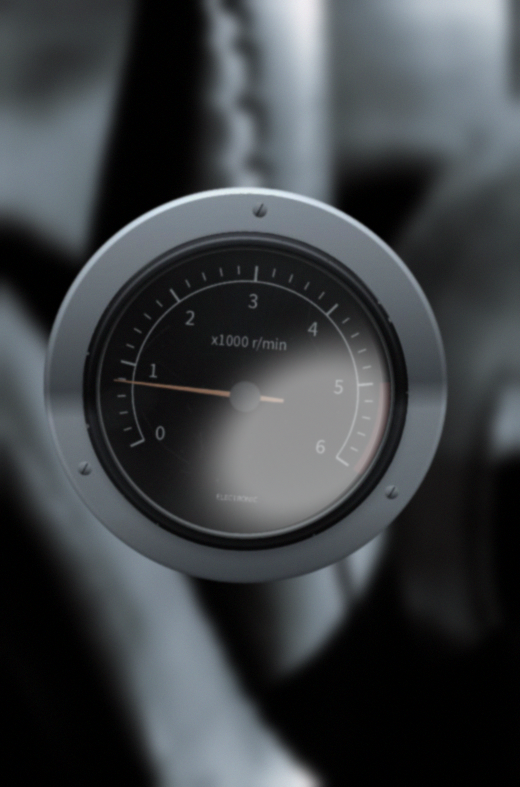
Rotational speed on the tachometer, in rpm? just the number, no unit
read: 800
